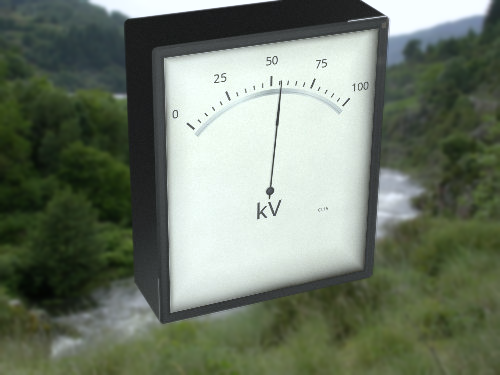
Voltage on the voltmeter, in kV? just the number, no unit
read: 55
